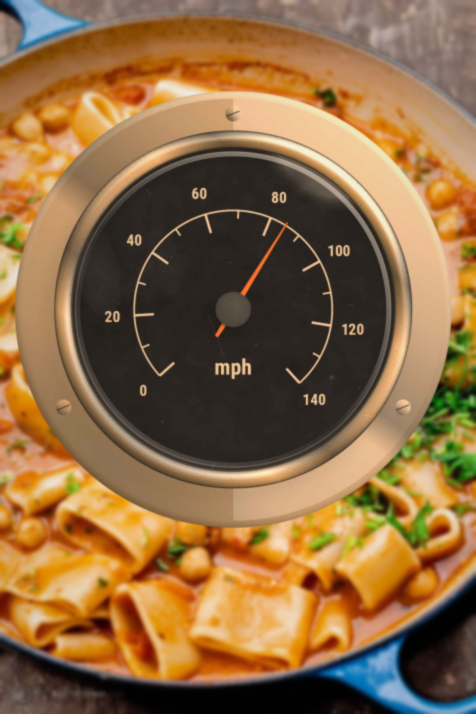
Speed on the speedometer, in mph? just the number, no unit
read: 85
